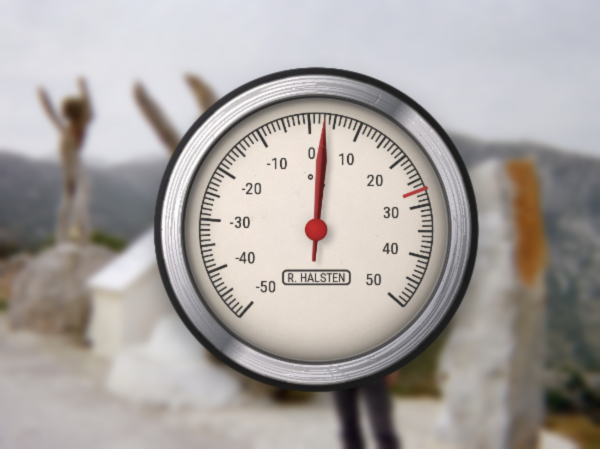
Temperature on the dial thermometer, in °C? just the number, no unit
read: 3
